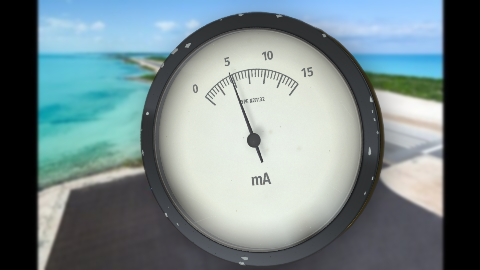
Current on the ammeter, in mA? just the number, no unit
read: 5
